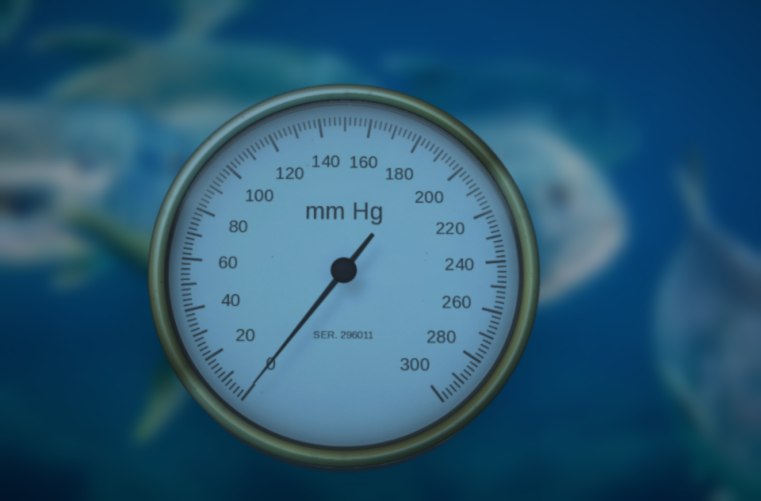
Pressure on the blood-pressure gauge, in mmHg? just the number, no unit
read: 0
